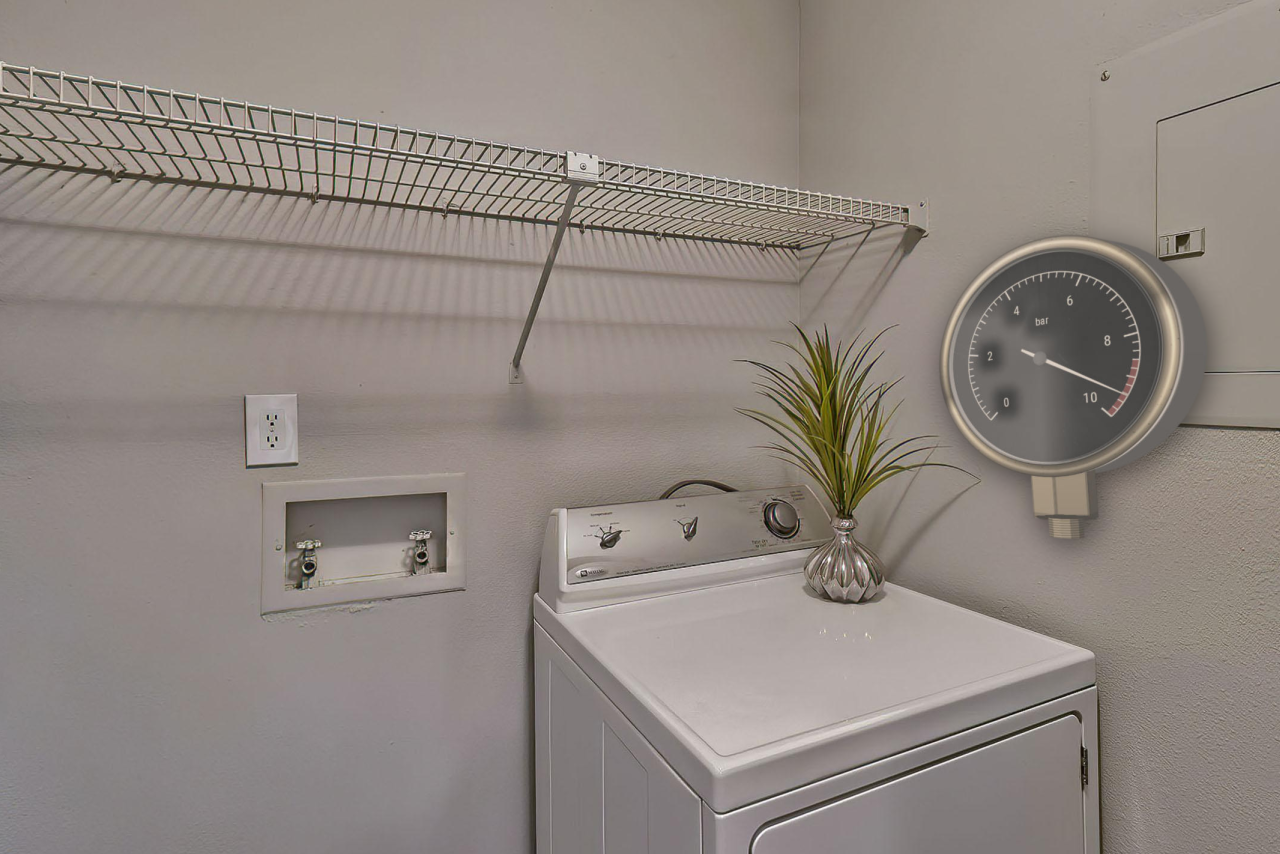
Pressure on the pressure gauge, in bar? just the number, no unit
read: 9.4
